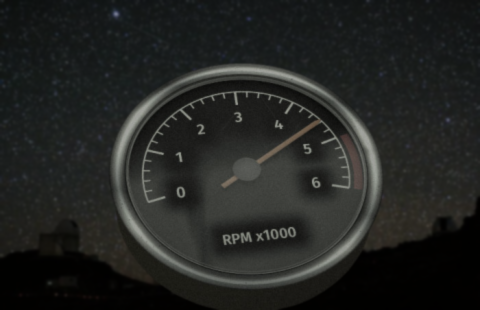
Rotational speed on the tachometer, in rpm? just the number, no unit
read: 4600
